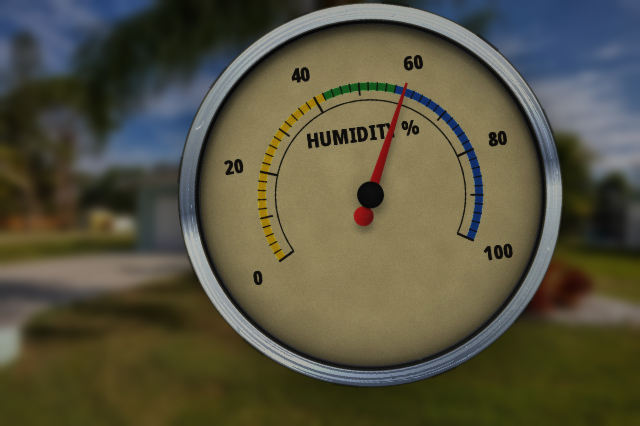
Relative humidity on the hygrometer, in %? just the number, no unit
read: 60
